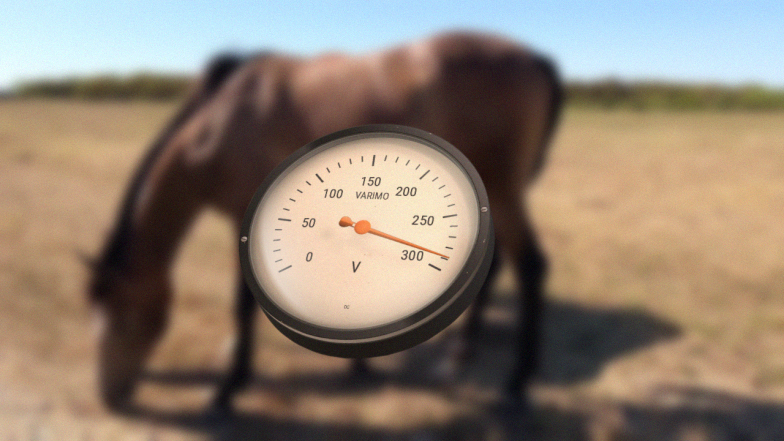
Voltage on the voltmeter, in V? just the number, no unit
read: 290
